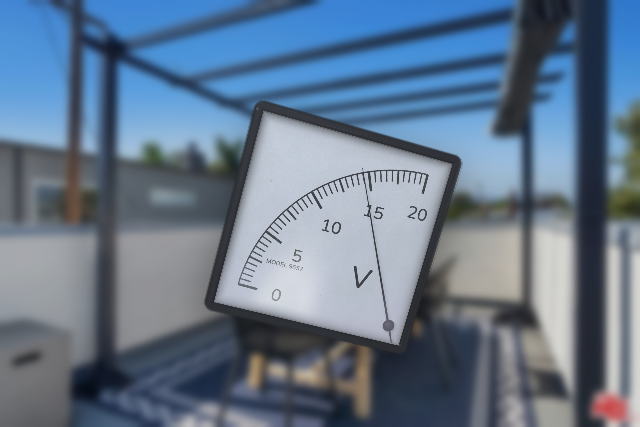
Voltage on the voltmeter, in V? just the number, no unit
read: 14.5
